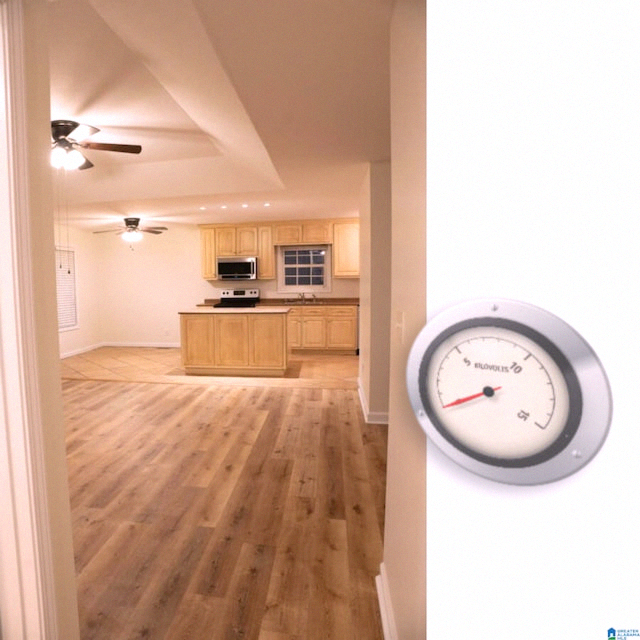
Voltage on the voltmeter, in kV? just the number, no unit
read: 0
